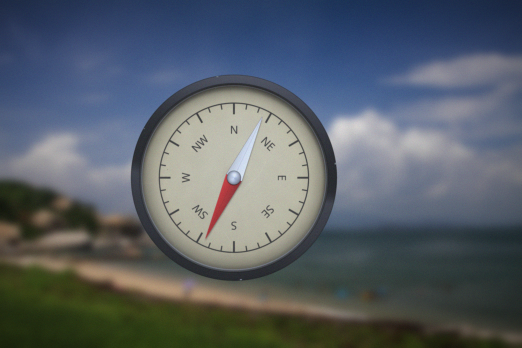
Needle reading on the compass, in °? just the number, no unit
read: 205
